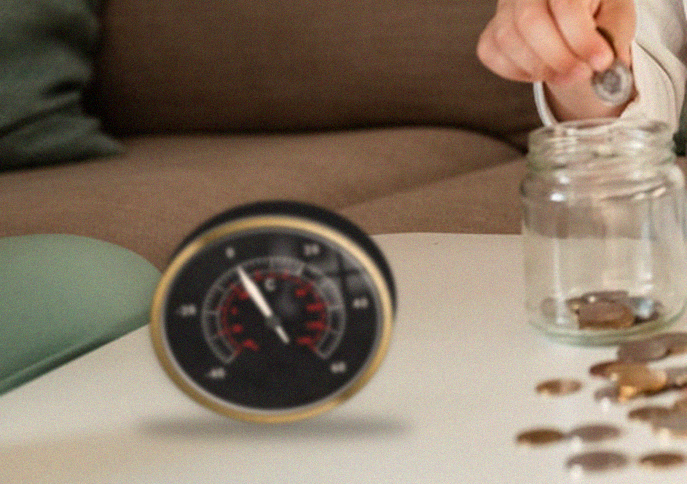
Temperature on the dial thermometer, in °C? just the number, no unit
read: 0
